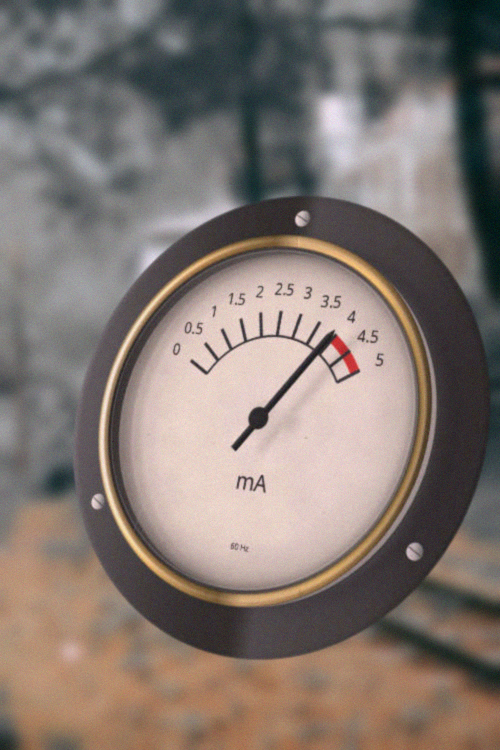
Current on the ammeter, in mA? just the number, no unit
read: 4
